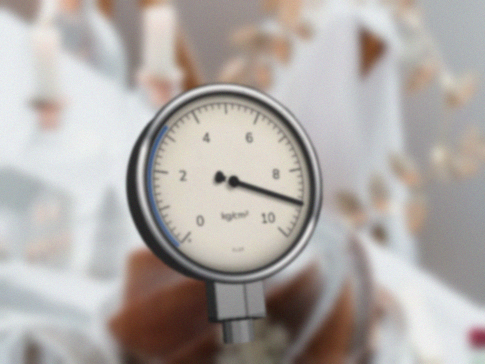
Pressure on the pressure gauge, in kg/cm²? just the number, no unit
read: 9
